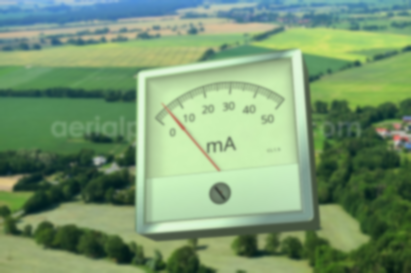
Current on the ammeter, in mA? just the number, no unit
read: 5
